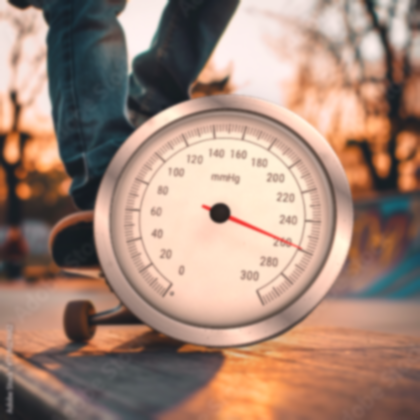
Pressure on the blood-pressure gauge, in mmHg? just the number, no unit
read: 260
